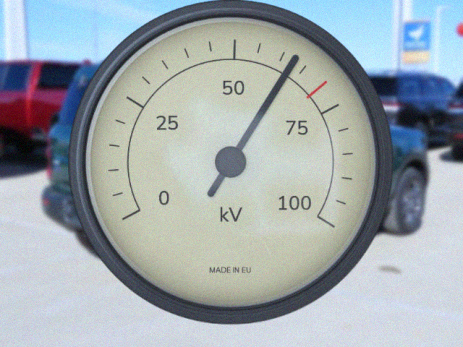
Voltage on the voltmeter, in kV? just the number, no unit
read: 62.5
